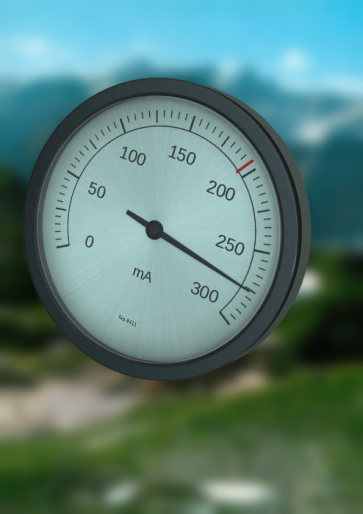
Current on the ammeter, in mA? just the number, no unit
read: 275
